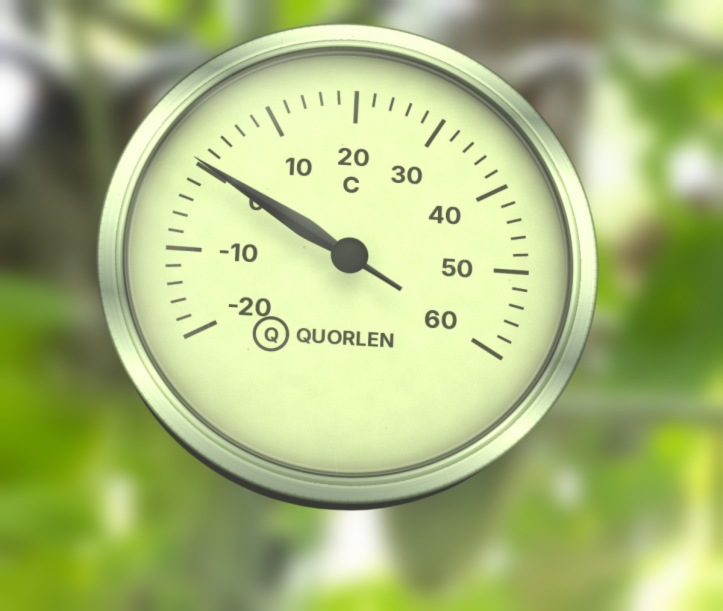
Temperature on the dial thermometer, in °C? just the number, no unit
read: 0
